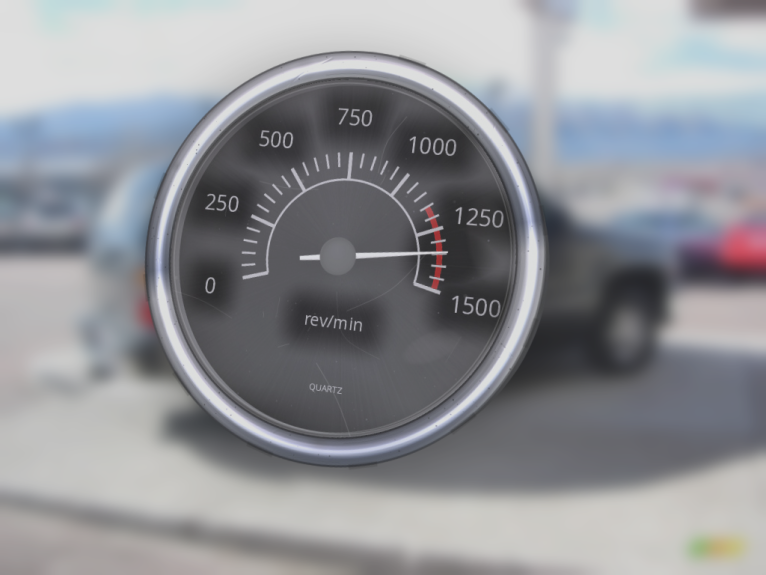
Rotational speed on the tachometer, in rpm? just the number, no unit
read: 1350
